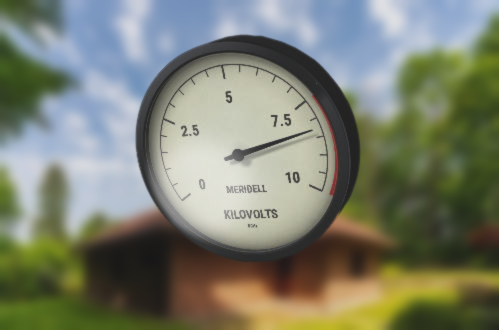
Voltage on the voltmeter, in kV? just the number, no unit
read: 8.25
